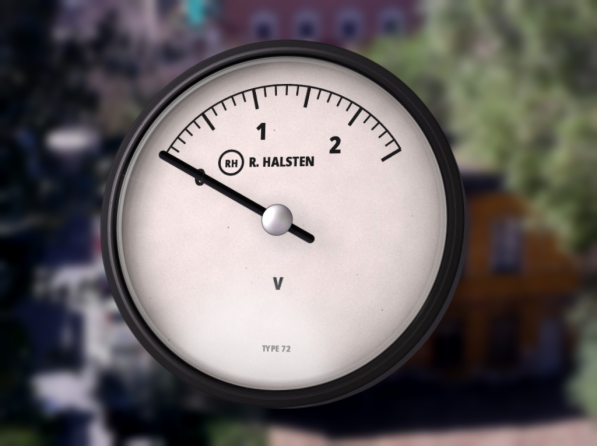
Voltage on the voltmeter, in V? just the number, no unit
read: 0
